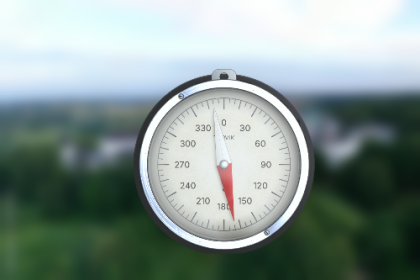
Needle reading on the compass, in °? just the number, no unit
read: 170
